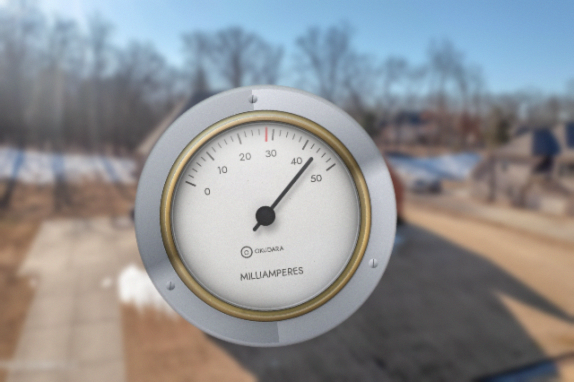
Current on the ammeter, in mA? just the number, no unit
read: 44
